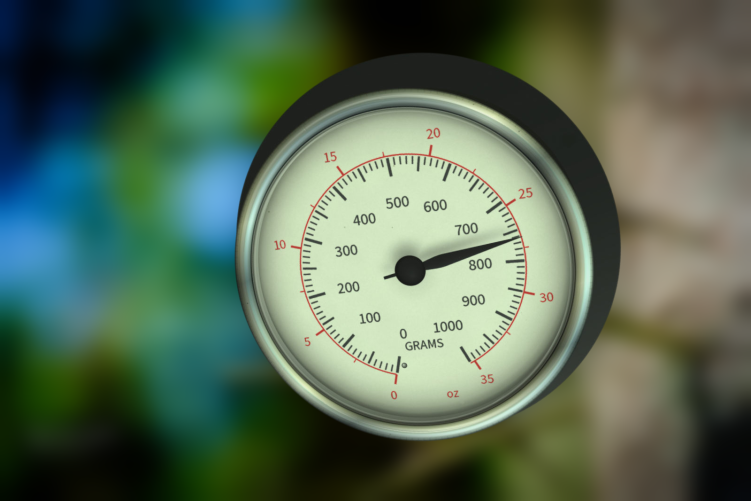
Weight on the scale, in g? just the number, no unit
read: 760
